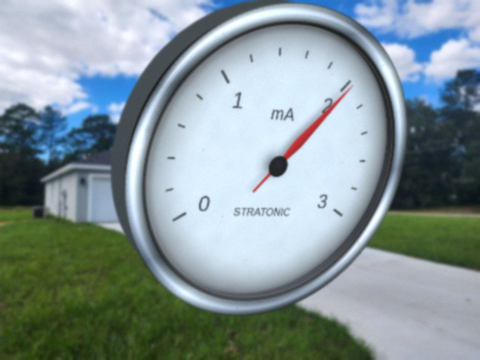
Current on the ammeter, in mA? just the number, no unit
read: 2
